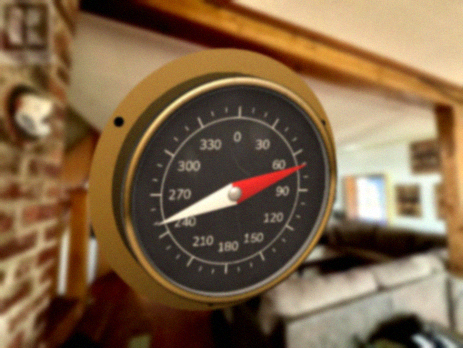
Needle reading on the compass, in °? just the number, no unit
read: 70
